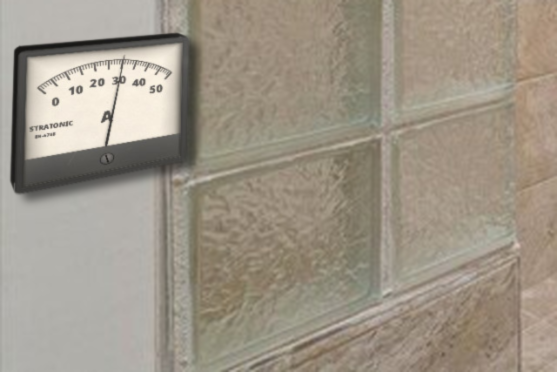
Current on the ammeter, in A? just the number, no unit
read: 30
